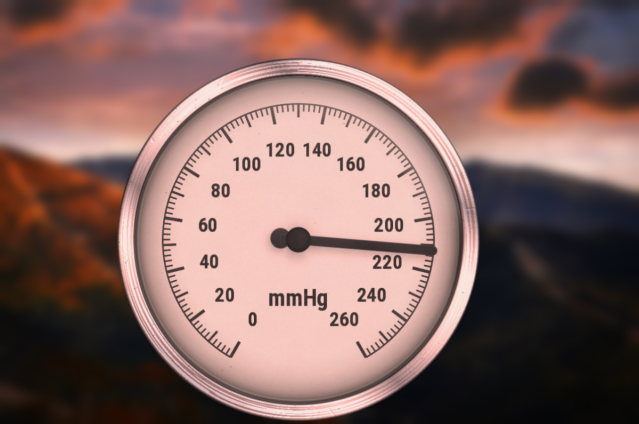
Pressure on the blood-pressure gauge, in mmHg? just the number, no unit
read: 212
